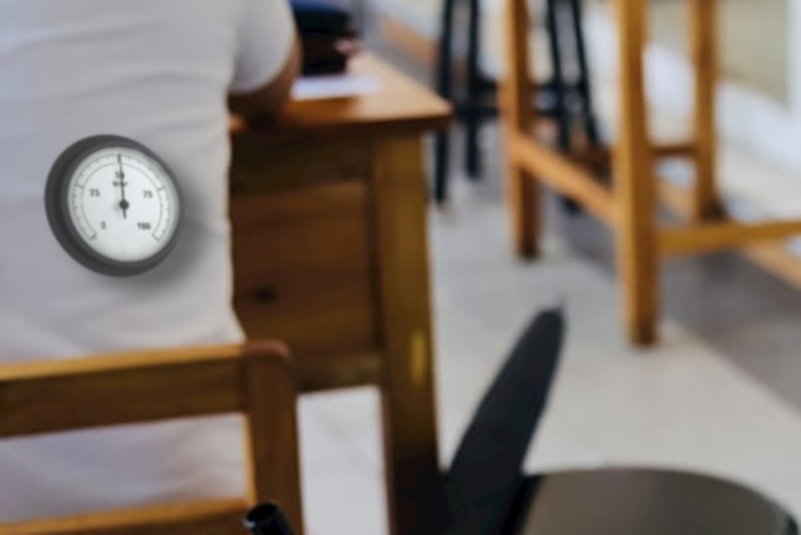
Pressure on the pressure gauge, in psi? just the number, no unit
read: 50
